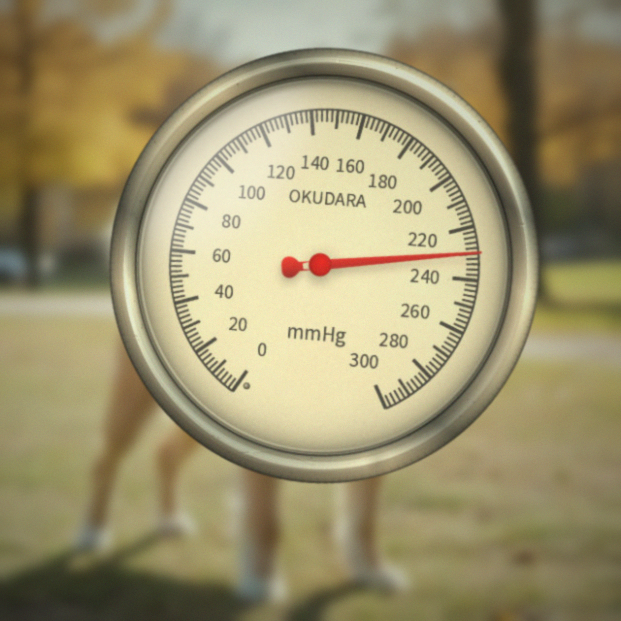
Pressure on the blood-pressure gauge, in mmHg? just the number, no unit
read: 230
